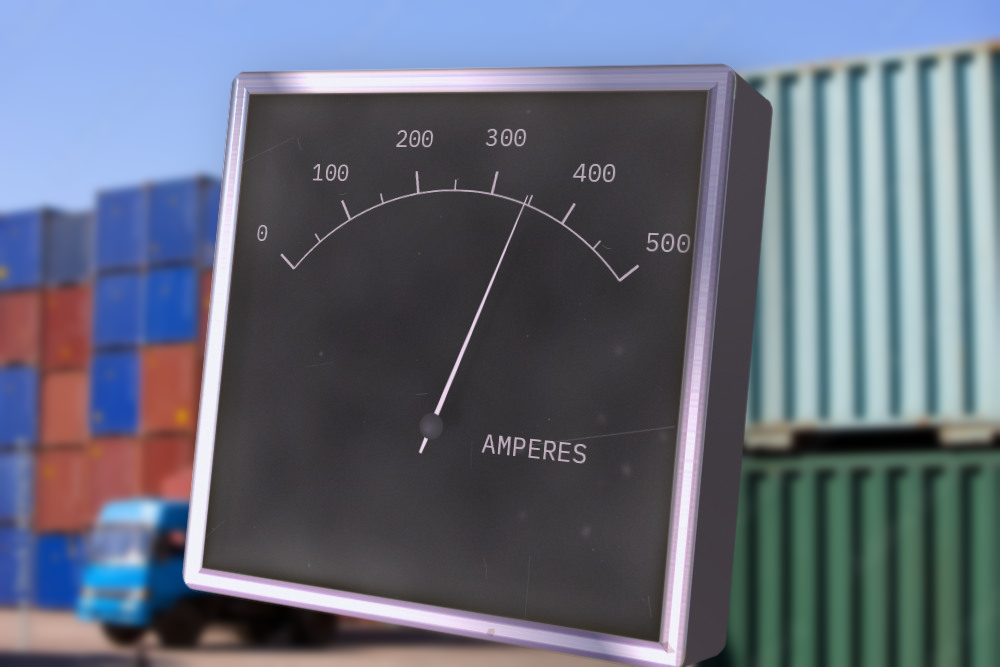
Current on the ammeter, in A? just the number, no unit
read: 350
